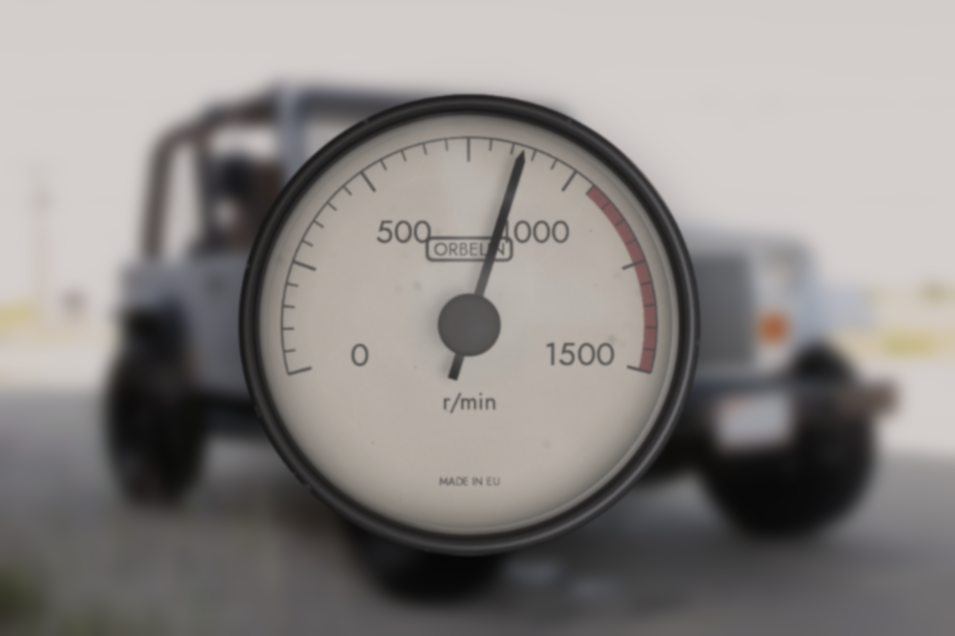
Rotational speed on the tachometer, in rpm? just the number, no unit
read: 875
